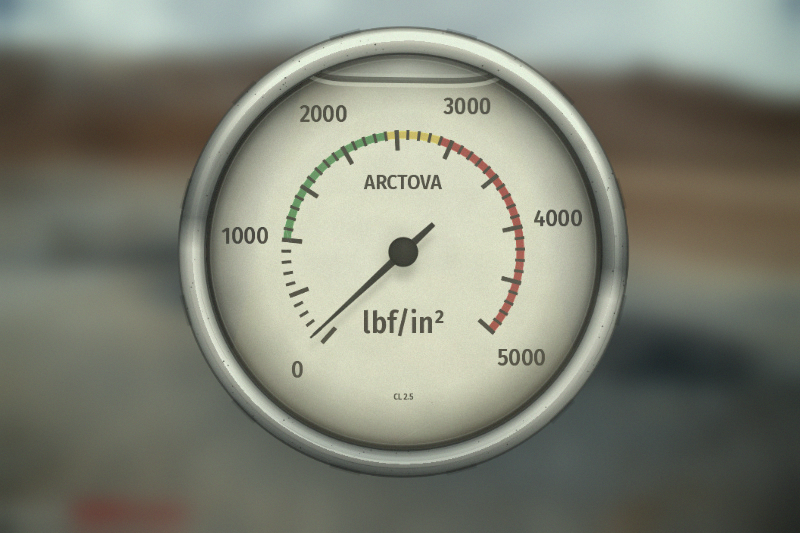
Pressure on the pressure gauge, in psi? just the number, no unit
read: 100
